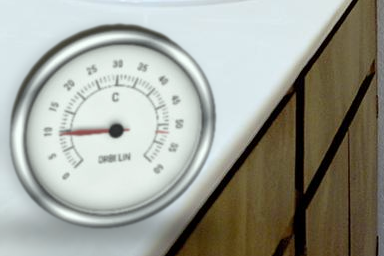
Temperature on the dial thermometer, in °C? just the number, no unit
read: 10
